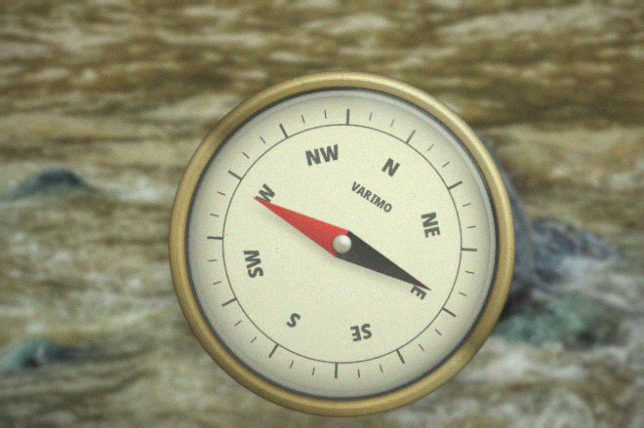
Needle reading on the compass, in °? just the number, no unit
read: 265
